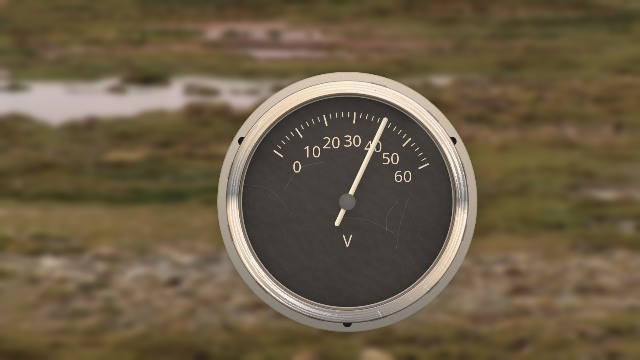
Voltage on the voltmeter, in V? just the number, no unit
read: 40
